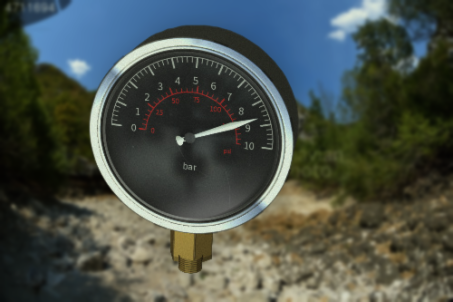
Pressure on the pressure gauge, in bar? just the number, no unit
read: 8.6
